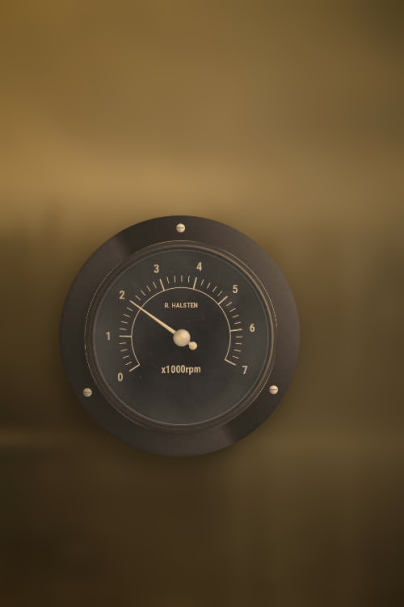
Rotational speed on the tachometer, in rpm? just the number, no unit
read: 2000
